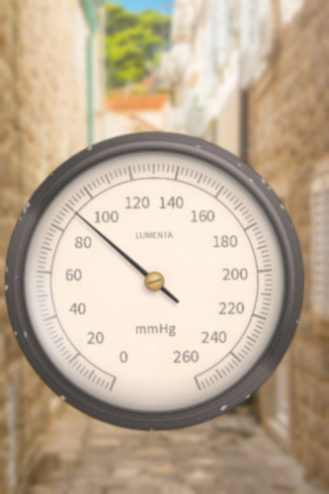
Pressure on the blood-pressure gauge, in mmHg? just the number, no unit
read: 90
